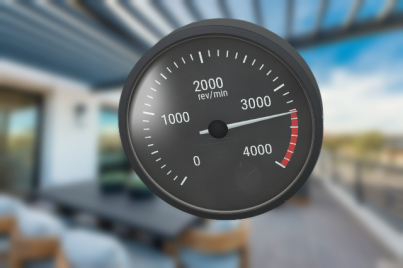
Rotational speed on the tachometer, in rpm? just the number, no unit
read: 3300
